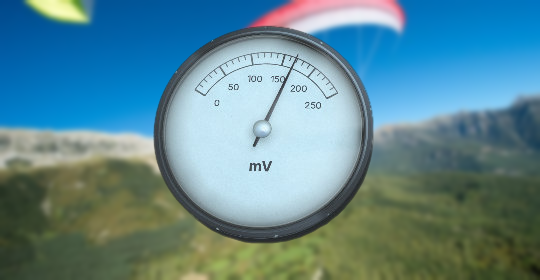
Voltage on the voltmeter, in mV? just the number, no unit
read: 170
